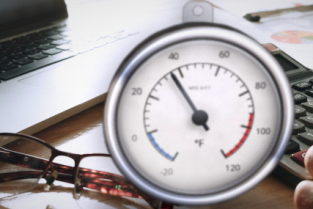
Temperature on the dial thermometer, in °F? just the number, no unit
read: 36
